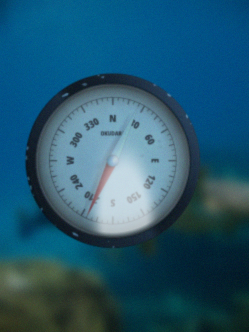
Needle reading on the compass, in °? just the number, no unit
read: 205
